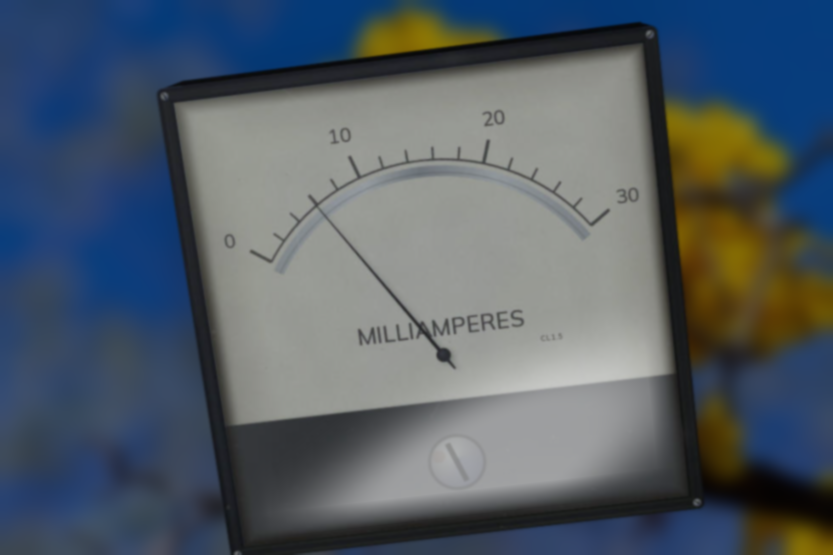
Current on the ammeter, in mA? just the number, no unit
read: 6
